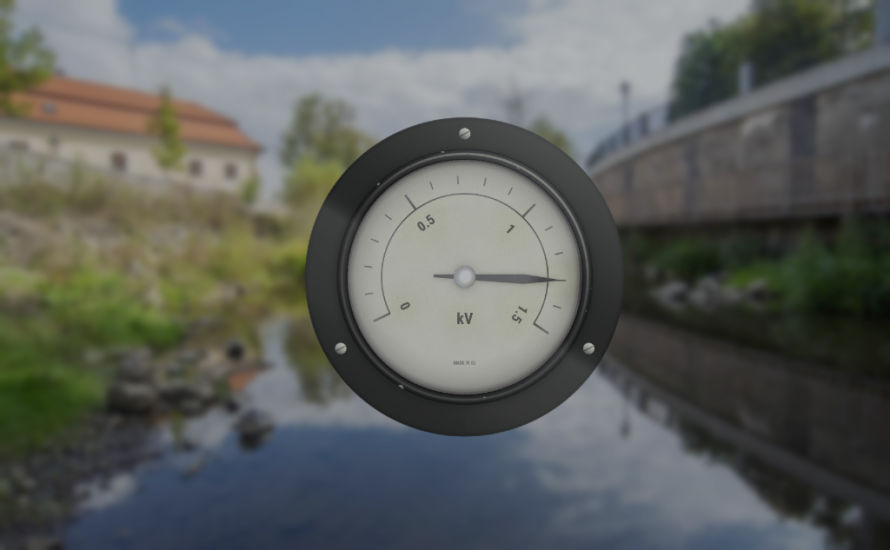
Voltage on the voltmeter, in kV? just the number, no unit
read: 1.3
